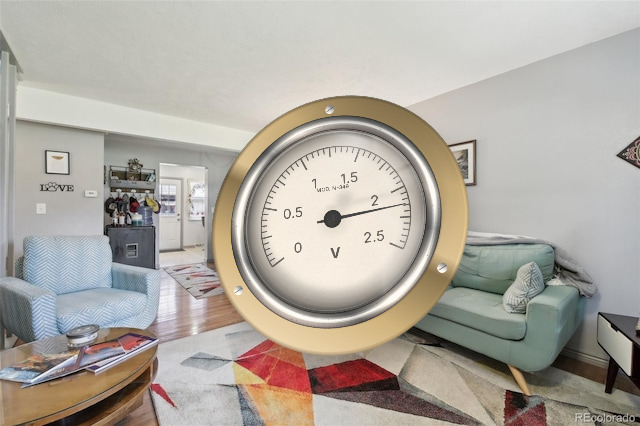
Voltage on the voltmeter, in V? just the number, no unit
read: 2.15
